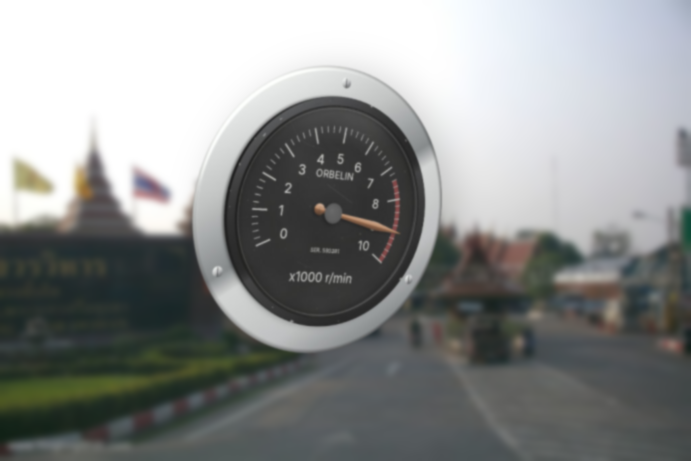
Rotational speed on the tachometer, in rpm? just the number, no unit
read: 9000
